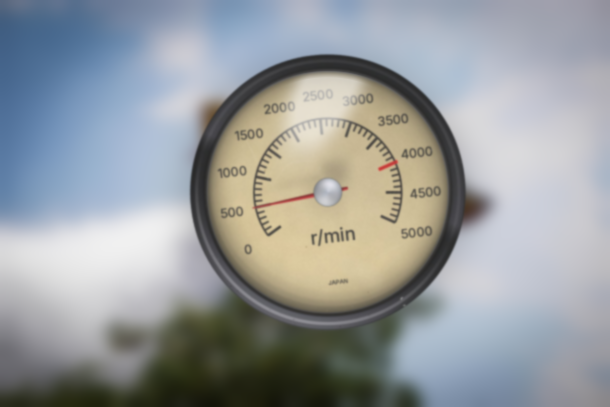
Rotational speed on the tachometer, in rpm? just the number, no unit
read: 500
